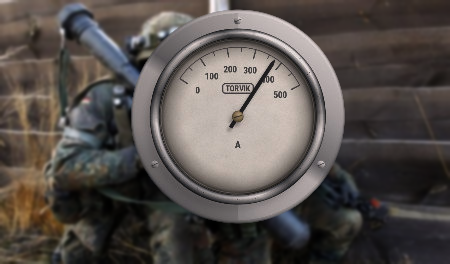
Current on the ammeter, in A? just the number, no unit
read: 375
